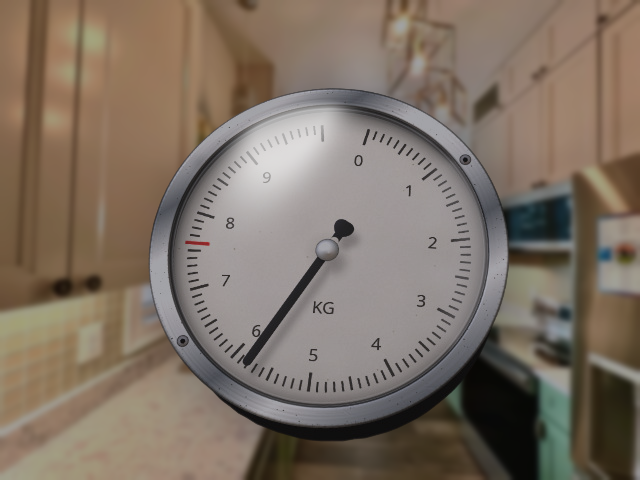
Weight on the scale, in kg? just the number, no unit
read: 5.8
